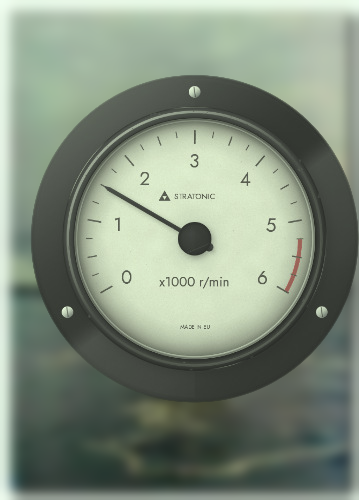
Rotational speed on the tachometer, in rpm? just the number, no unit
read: 1500
